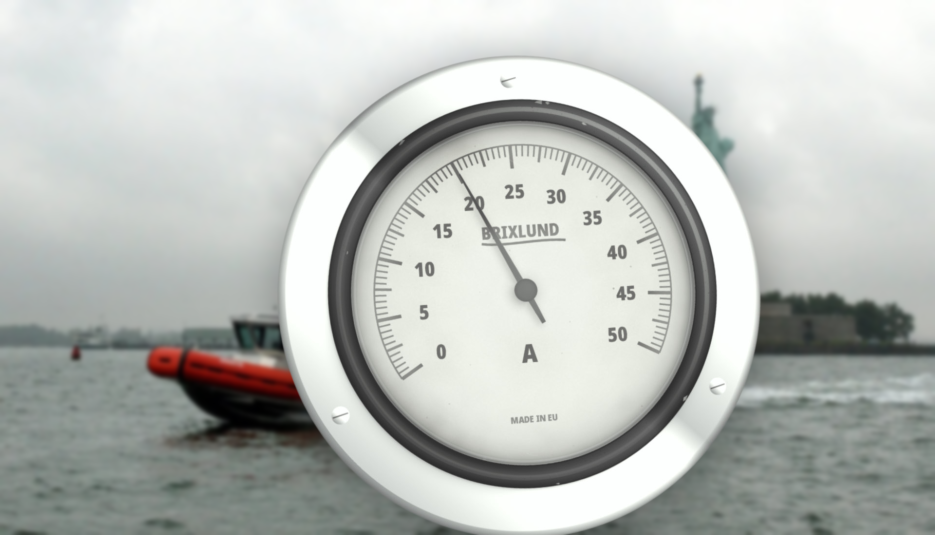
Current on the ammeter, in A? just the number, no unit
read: 20
